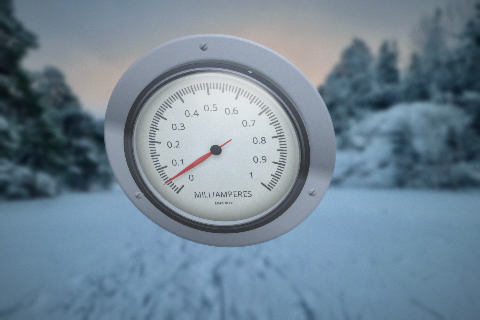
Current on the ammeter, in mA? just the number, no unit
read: 0.05
